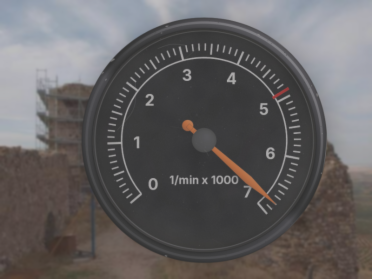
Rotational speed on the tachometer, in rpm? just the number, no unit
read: 6800
